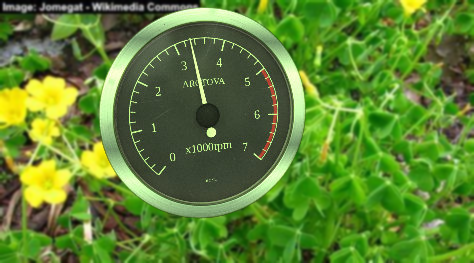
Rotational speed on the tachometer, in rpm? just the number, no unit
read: 3300
